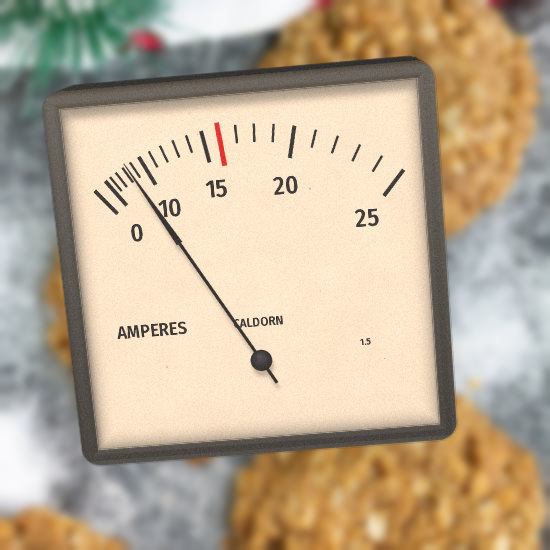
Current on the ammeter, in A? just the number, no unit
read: 8.5
